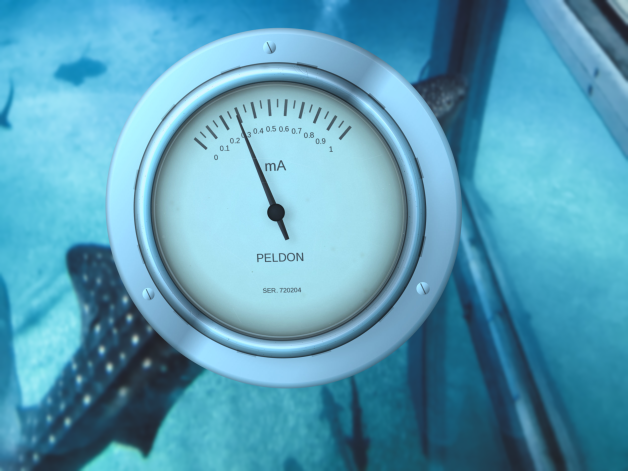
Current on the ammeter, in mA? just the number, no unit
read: 0.3
